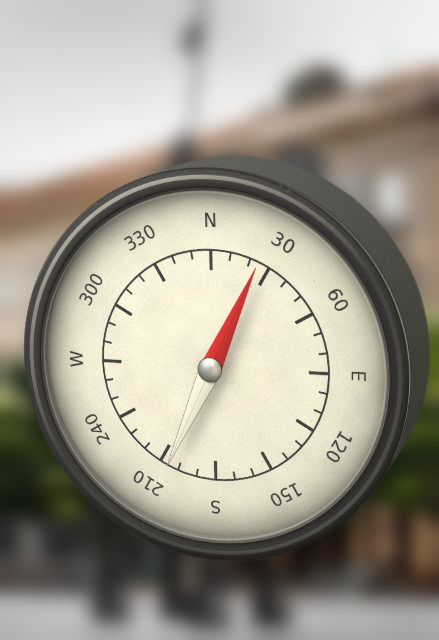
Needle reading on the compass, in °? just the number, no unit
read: 25
